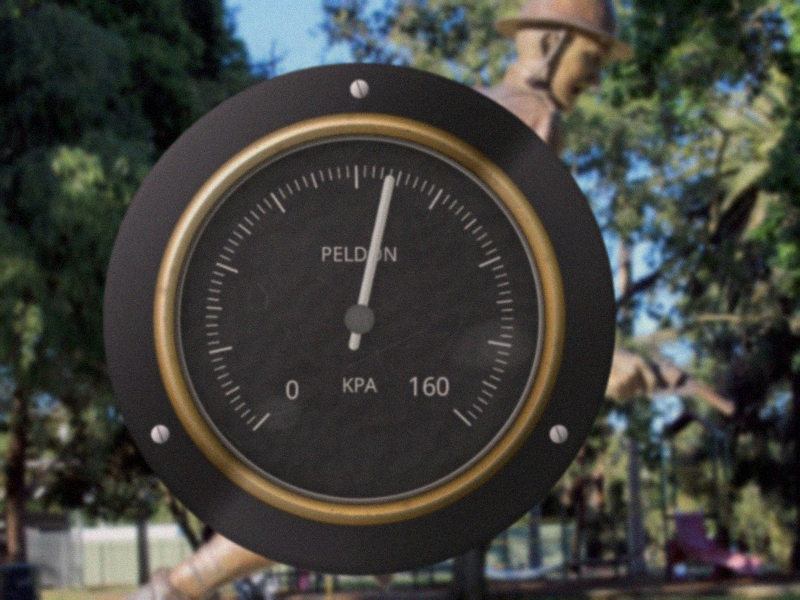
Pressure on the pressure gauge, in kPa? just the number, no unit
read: 88
